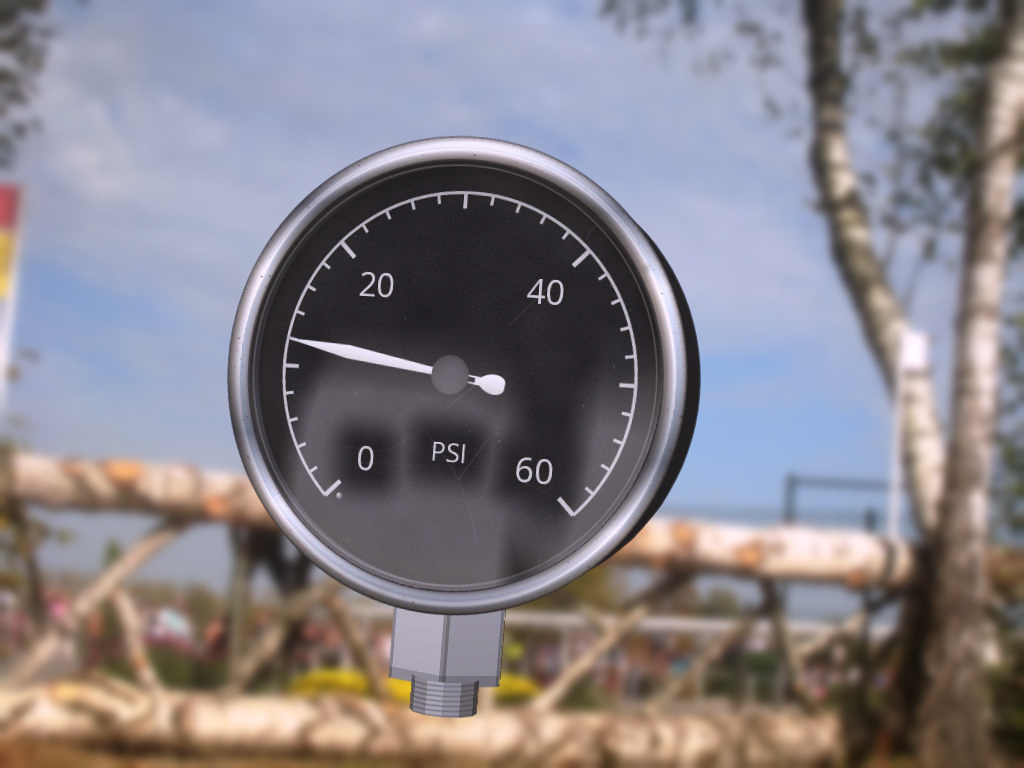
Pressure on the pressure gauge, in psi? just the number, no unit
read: 12
